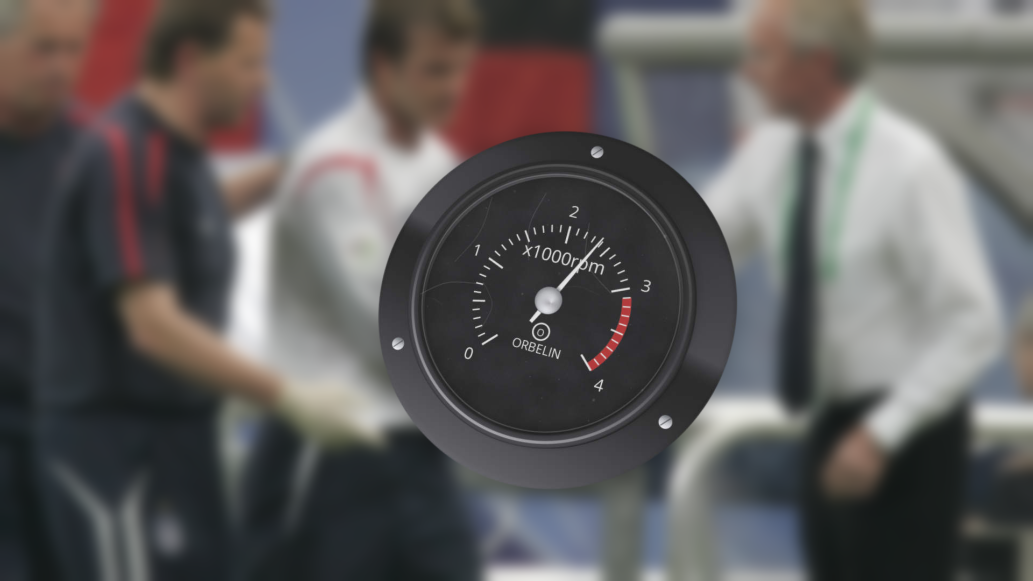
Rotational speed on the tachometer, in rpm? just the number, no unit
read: 2400
